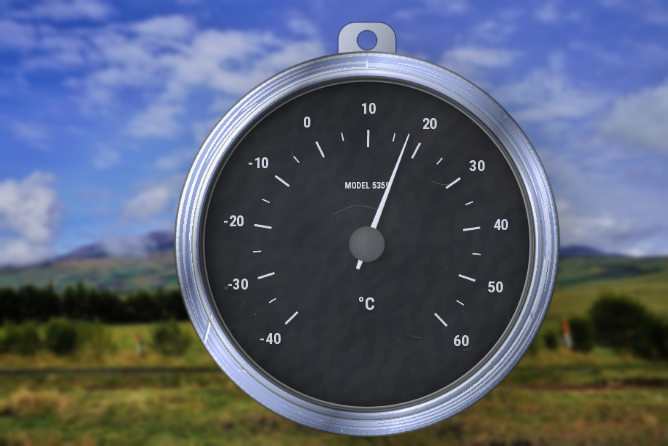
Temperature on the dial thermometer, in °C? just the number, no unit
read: 17.5
